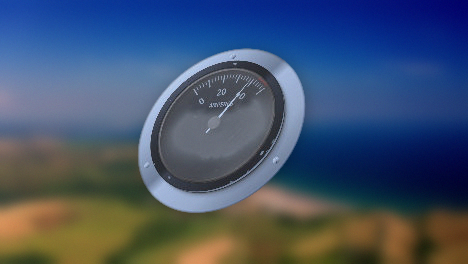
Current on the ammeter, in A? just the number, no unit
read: 40
